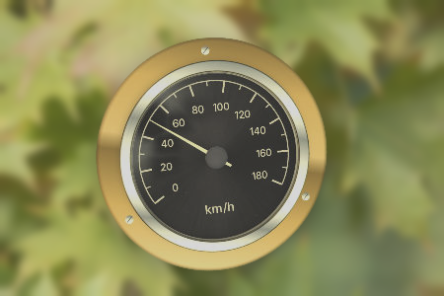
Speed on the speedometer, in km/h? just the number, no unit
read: 50
